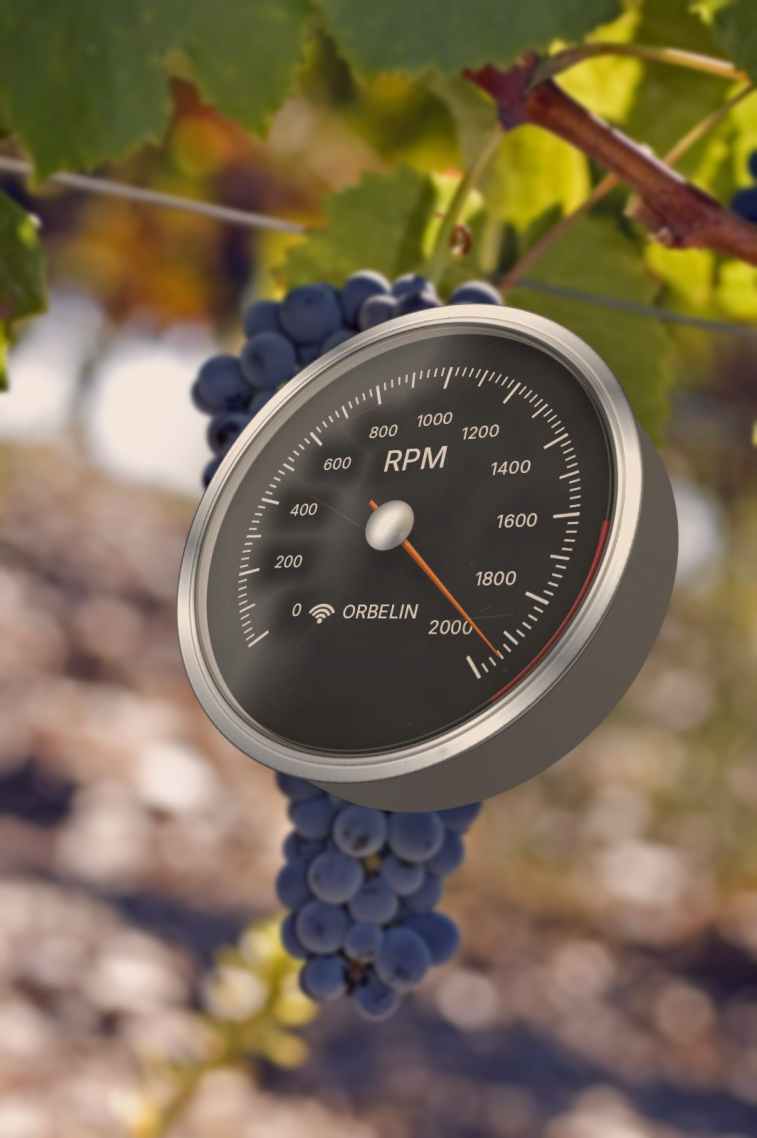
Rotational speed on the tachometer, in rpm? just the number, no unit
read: 1940
